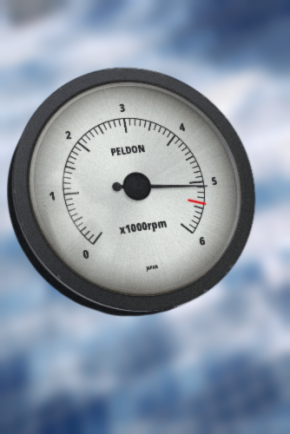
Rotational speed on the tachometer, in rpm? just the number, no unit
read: 5100
